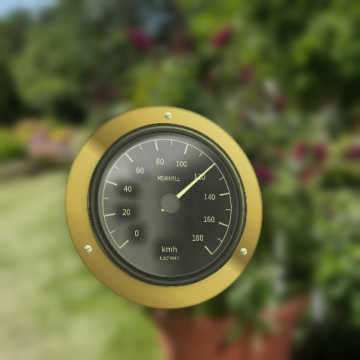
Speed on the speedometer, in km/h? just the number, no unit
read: 120
